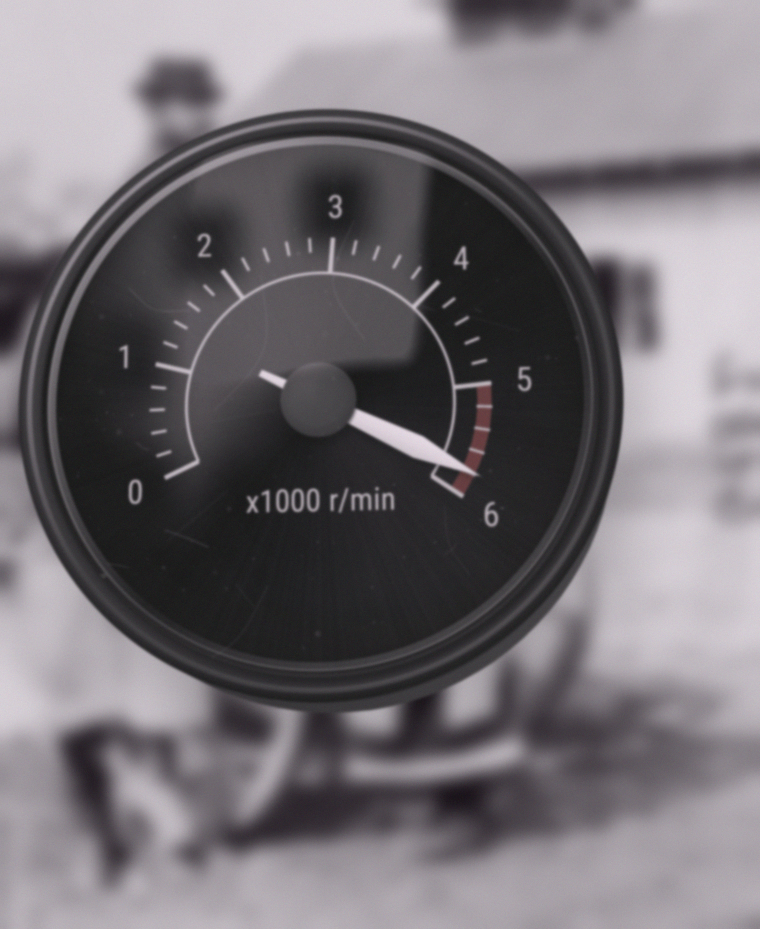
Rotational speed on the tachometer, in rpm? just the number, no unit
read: 5800
